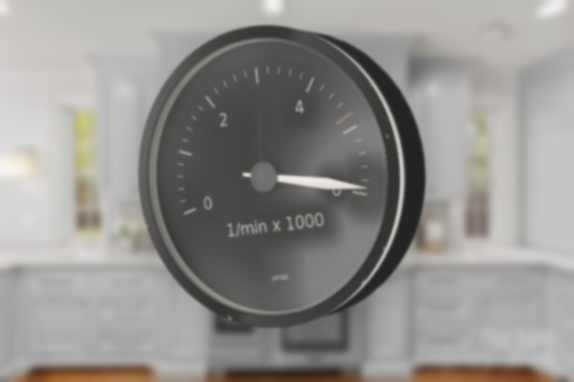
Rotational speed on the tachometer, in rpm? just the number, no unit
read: 5900
